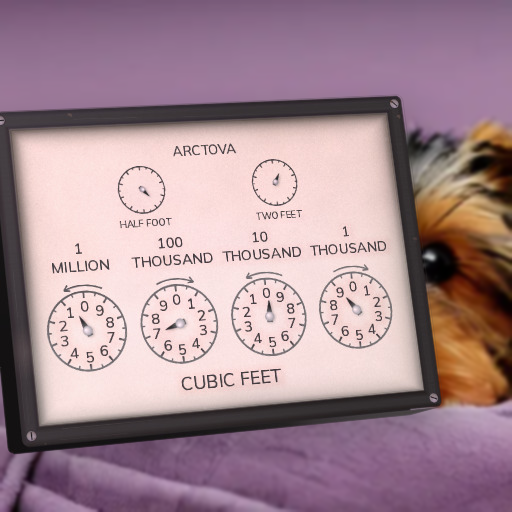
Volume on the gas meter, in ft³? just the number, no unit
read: 69900
